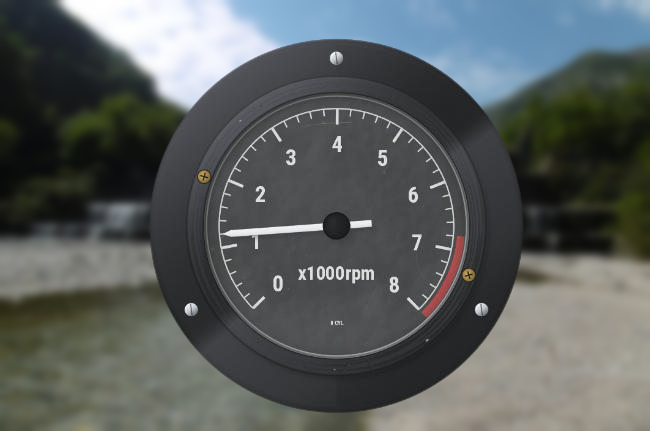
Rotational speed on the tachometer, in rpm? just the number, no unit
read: 1200
